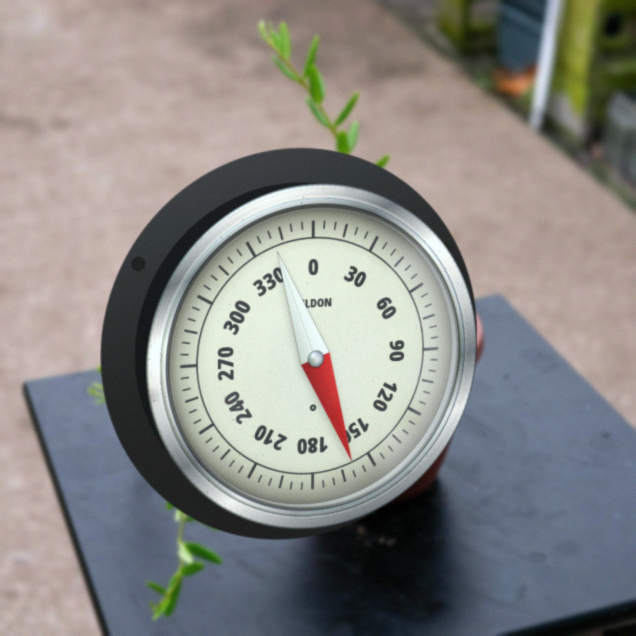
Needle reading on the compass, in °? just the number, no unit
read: 160
